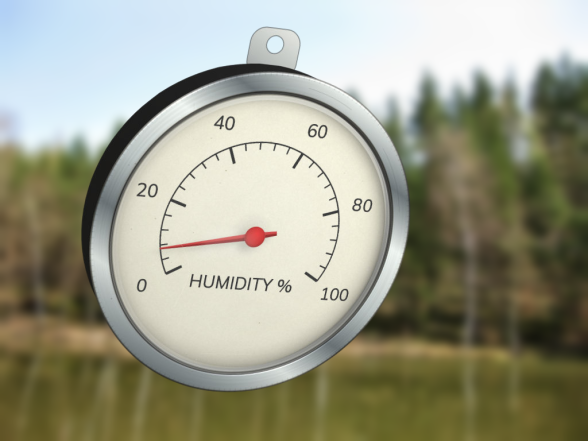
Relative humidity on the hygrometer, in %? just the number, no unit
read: 8
